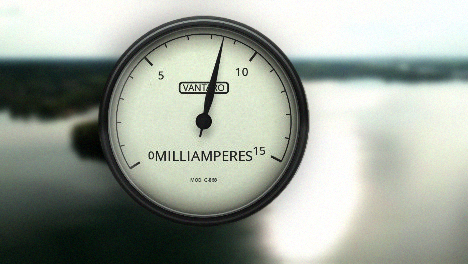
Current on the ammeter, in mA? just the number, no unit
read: 8.5
